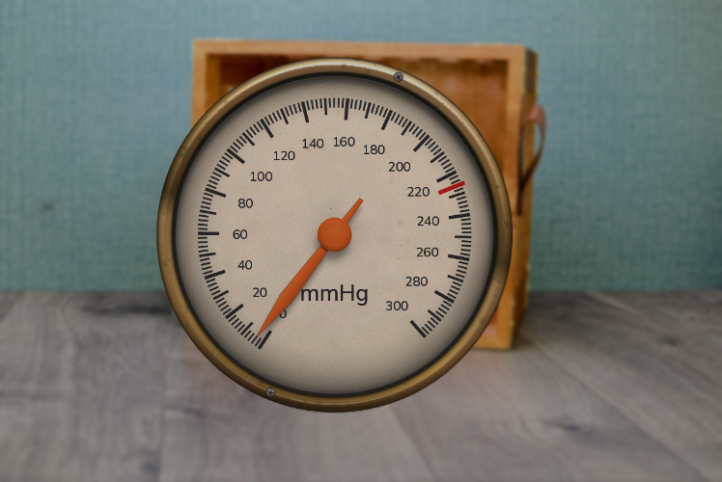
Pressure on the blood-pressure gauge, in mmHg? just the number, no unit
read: 4
